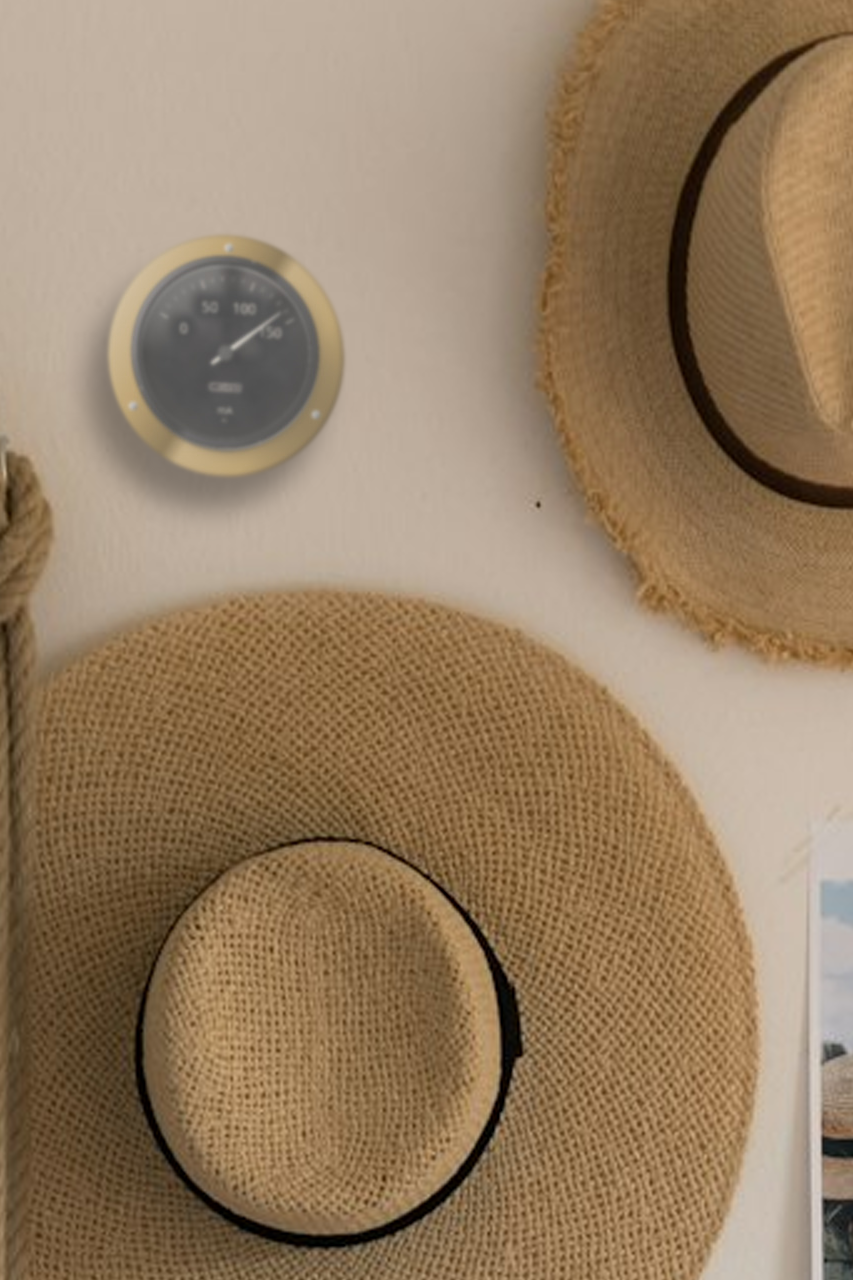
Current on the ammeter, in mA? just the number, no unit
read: 140
